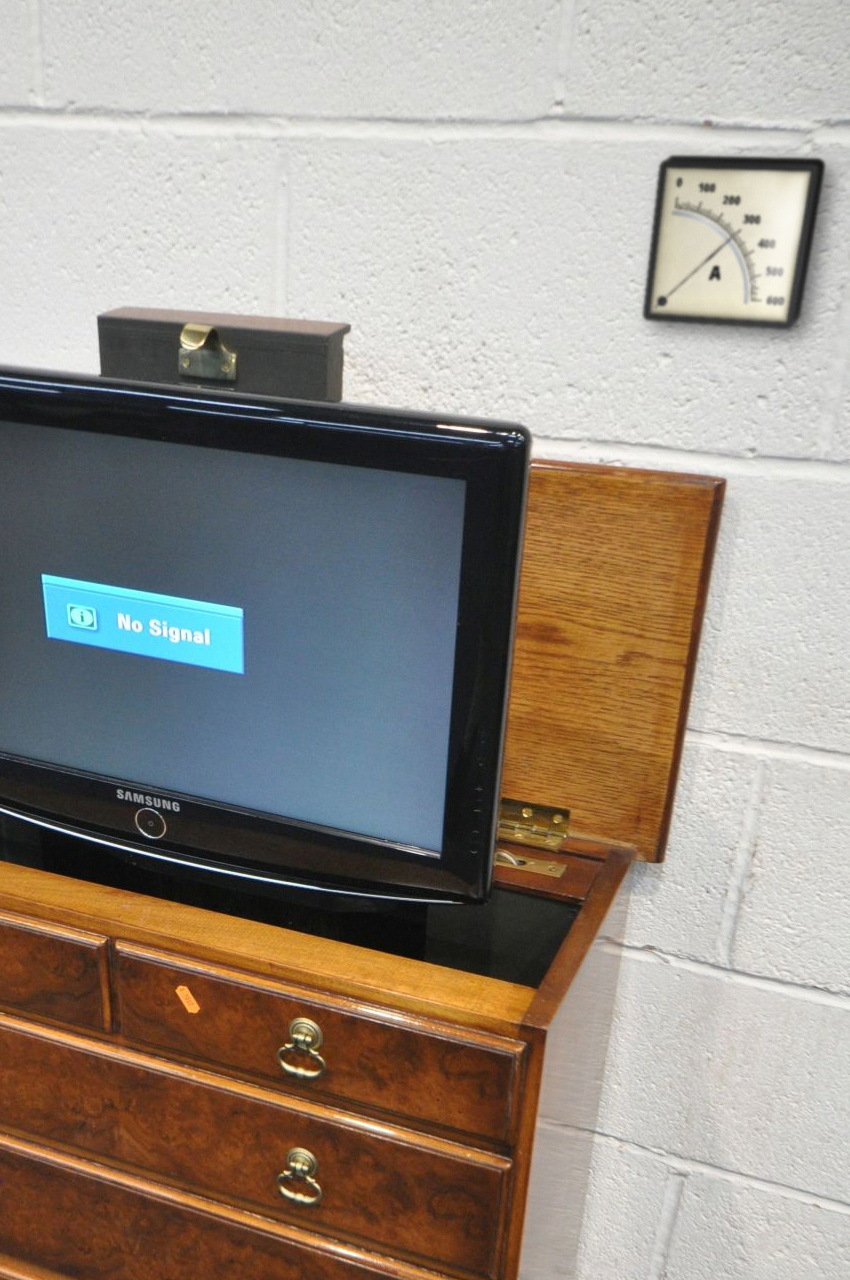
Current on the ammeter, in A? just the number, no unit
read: 300
